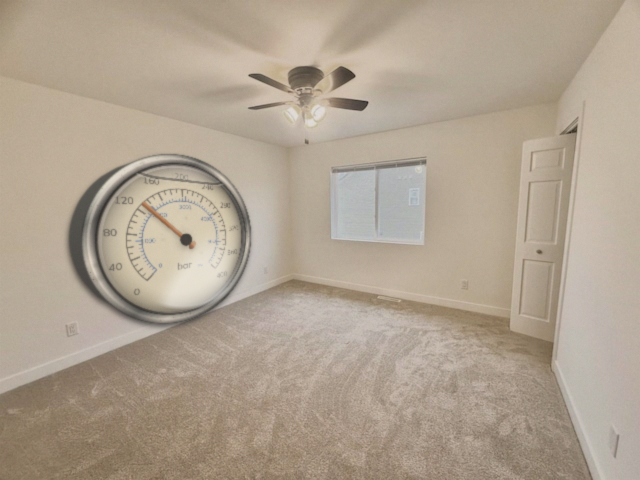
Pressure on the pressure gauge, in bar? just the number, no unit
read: 130
